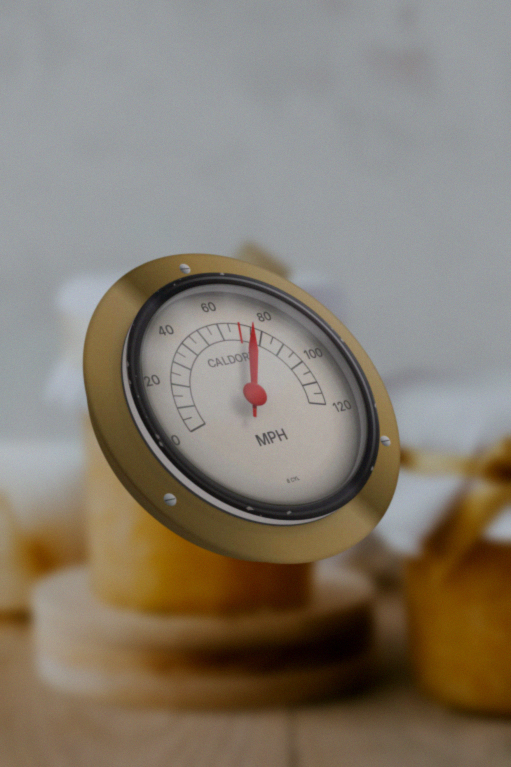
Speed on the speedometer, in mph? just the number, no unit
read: 75
